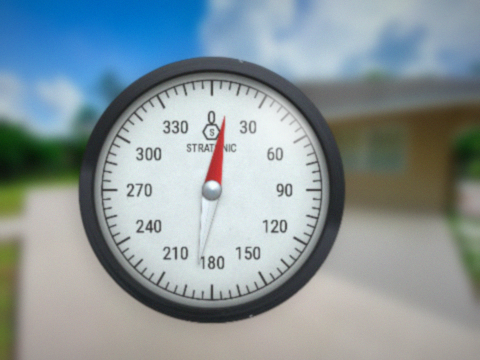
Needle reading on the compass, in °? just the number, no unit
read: 10
